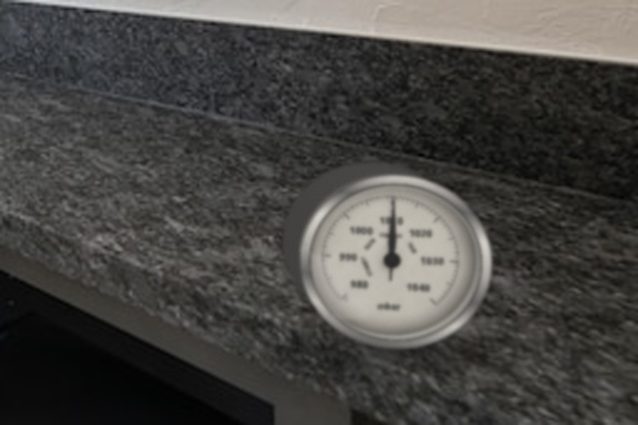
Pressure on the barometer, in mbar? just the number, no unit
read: 1010
